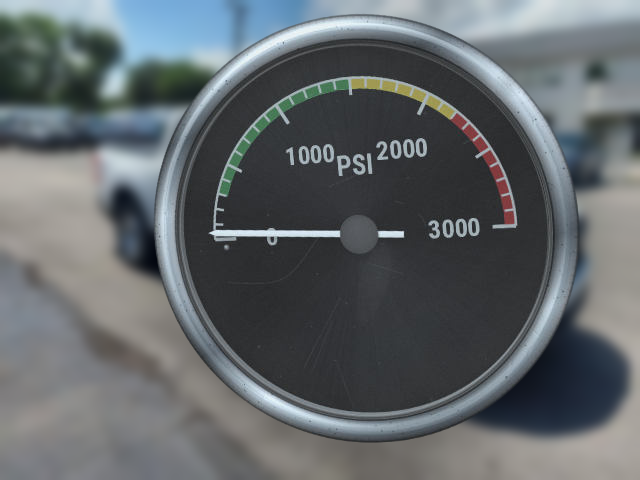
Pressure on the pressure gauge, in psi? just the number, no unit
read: 50
